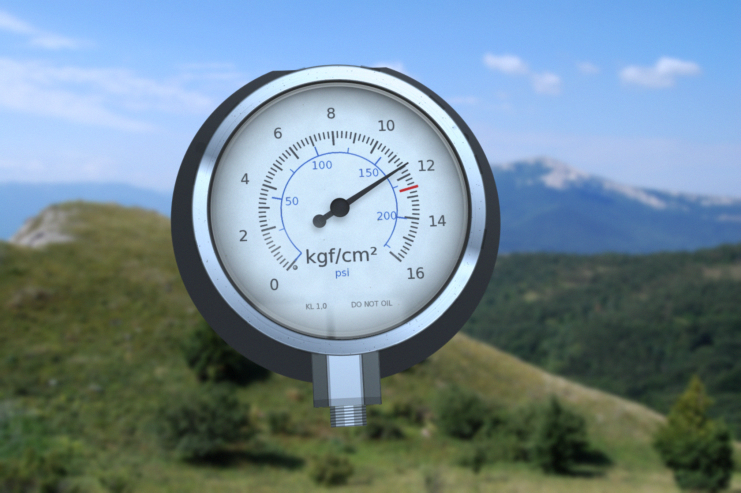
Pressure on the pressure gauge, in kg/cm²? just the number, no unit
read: 11.6
